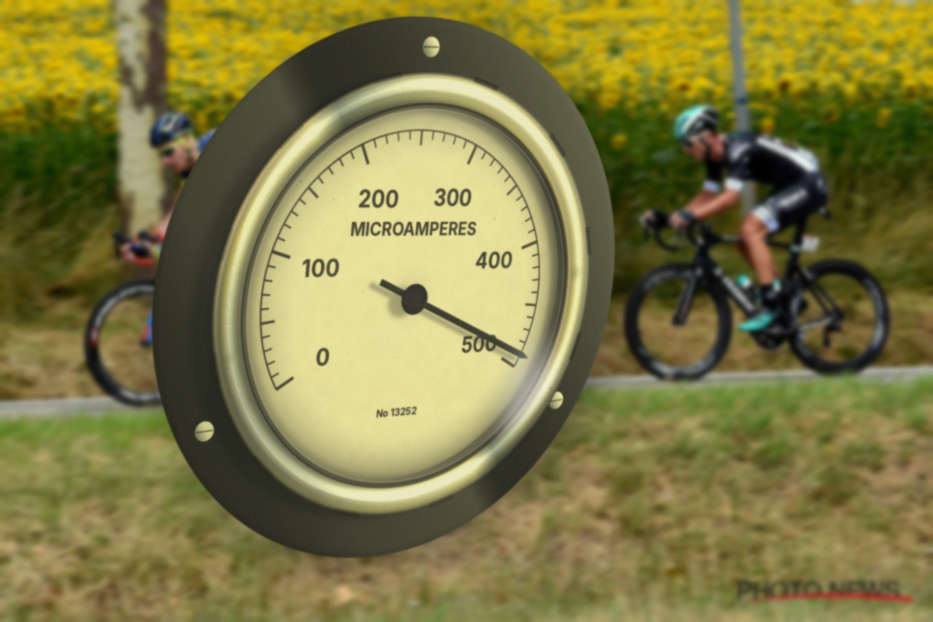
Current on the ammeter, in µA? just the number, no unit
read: 490
